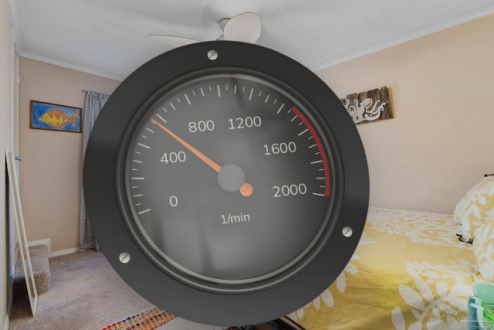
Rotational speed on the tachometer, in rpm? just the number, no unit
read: 550
